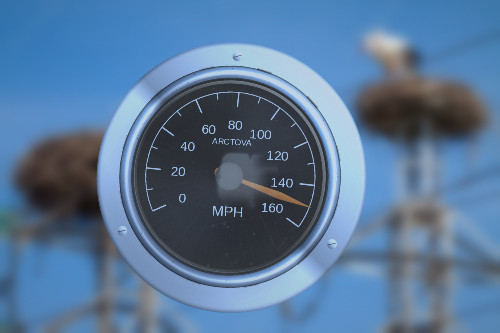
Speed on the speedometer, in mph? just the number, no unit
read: 150
